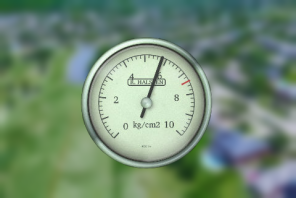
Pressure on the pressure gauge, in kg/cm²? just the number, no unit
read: 5.8
